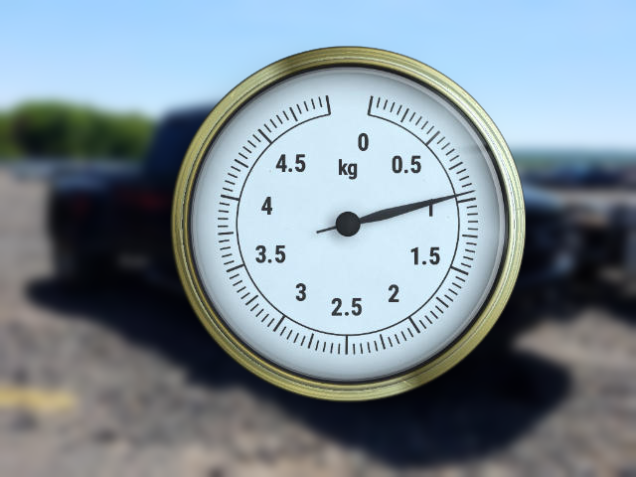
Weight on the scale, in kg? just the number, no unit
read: 0.95
